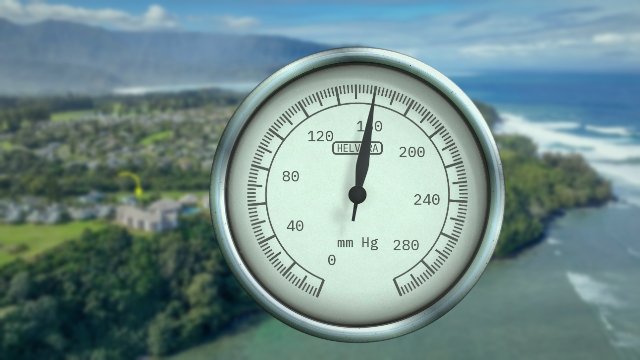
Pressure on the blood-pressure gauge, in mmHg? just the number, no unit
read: 160
